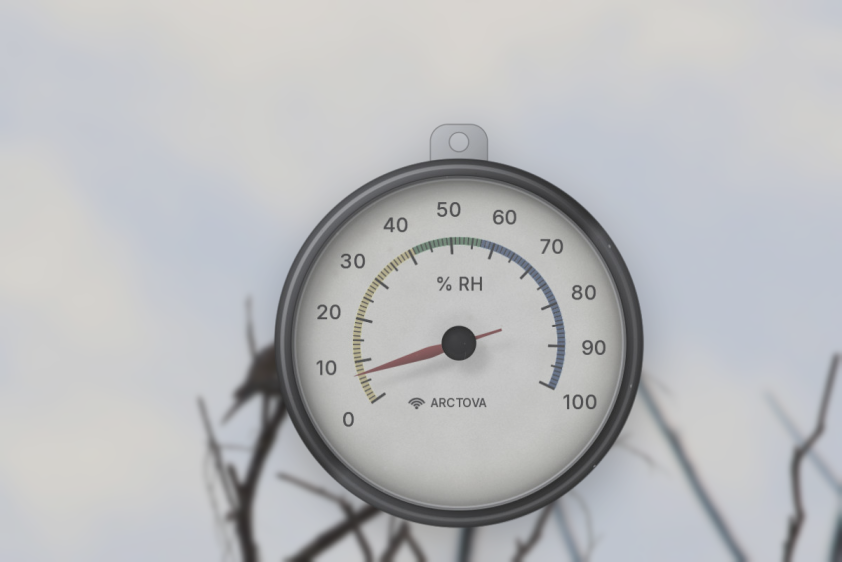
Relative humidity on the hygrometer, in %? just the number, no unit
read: 7
